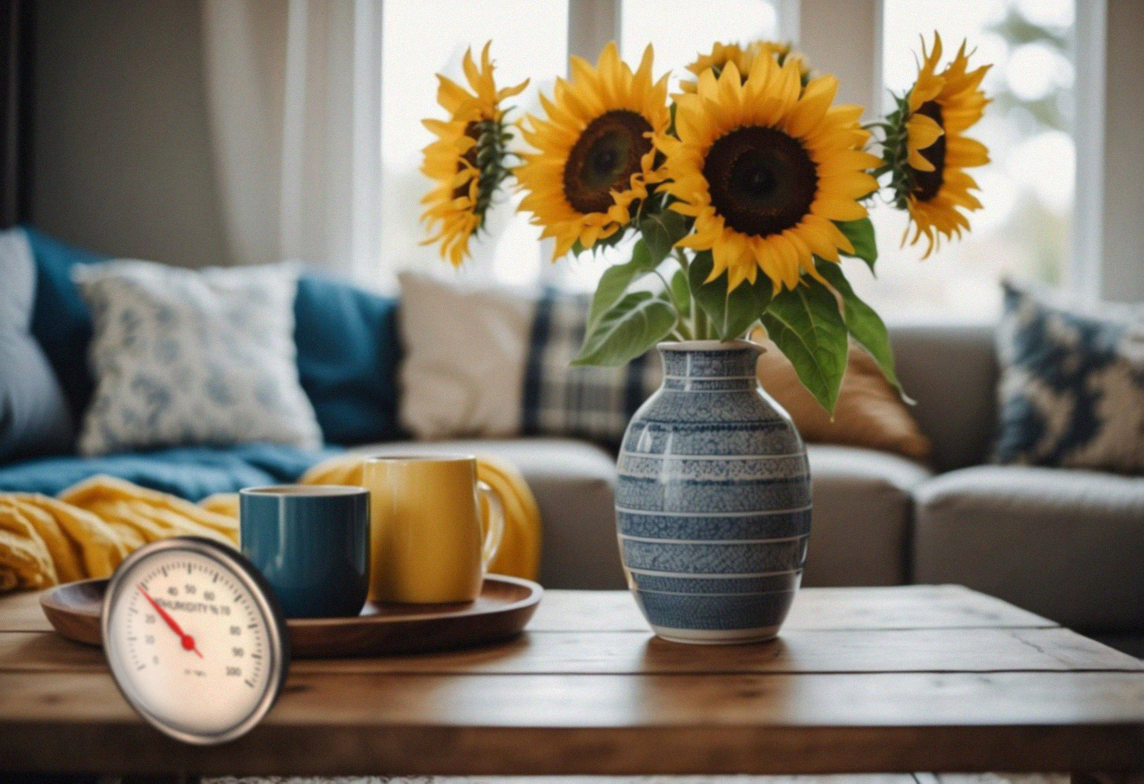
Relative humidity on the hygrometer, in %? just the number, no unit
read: 30
